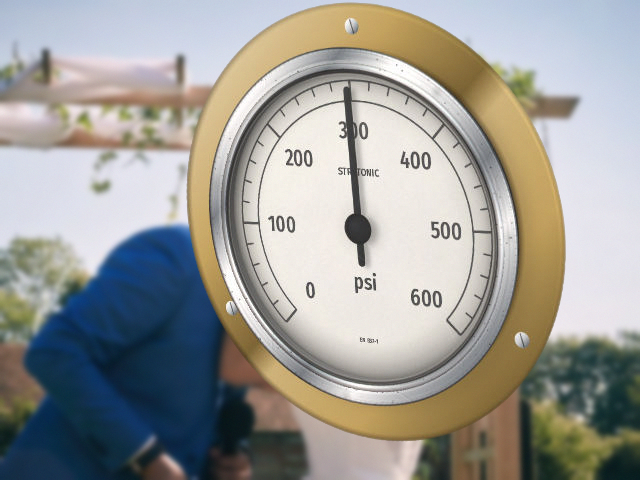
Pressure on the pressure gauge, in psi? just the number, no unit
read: 300
